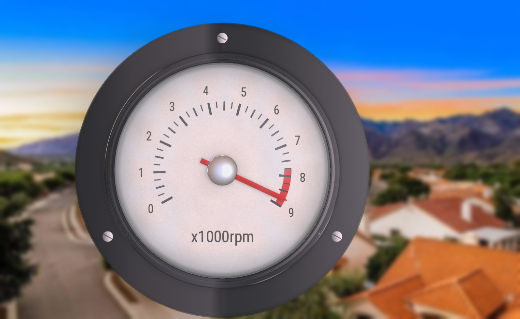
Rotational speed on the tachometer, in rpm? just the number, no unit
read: 8750
